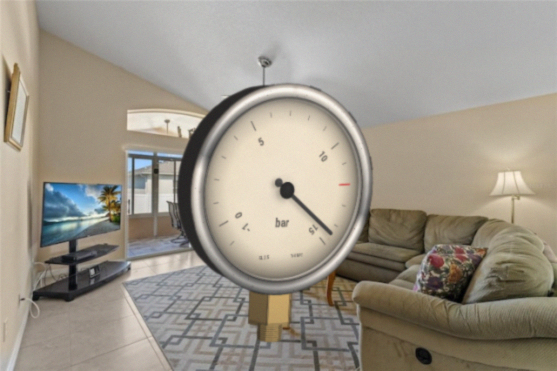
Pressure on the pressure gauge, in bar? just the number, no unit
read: 14.5
